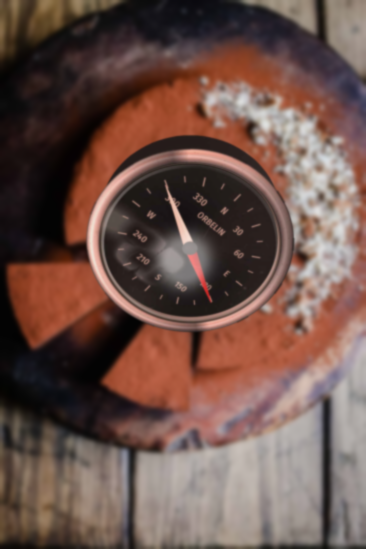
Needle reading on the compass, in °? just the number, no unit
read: 120
